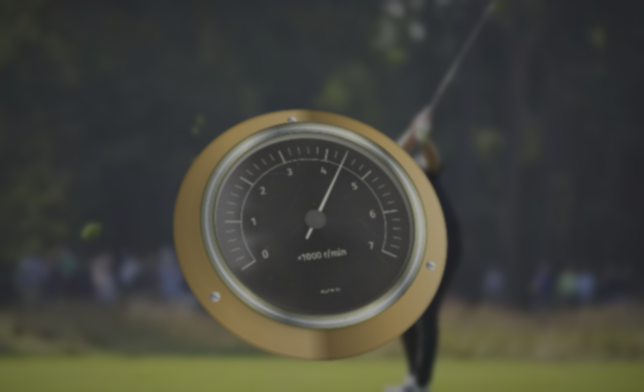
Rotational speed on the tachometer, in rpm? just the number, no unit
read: 4400
